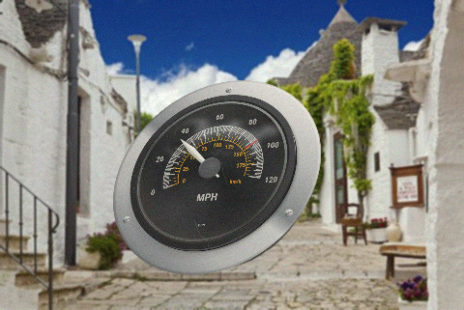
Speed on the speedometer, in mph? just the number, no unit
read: 35
